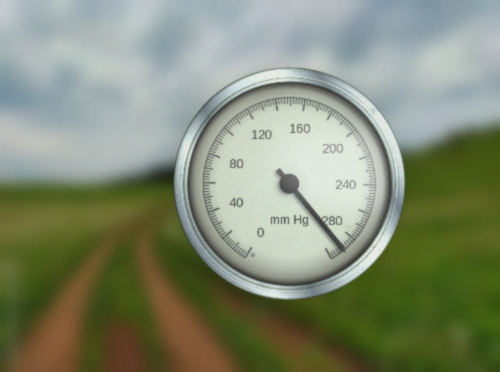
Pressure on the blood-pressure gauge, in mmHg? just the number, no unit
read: 290
